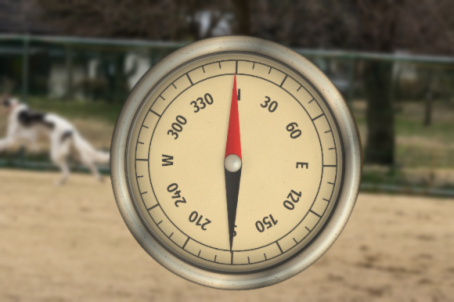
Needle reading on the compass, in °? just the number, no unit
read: 0
